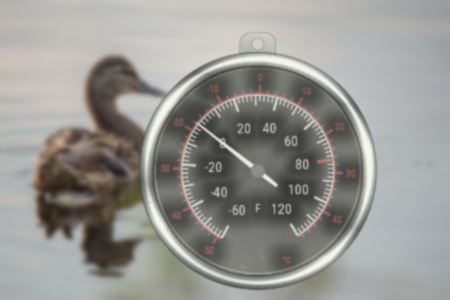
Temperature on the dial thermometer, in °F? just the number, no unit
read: 0
